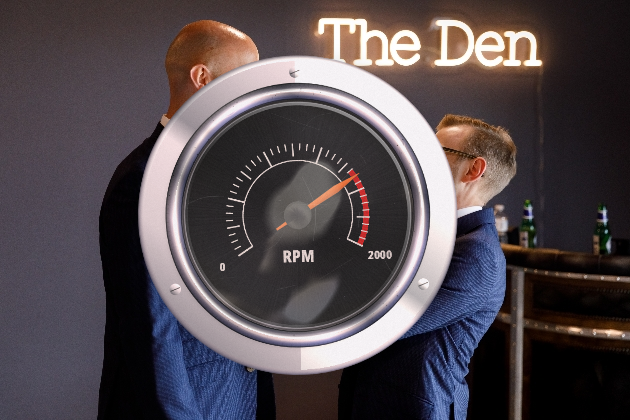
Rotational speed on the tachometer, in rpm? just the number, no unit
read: 1500
